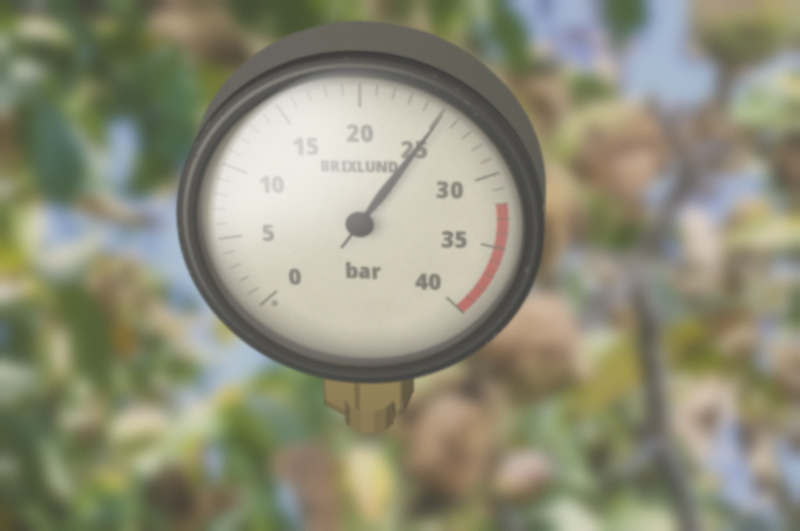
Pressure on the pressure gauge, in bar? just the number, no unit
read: 25
